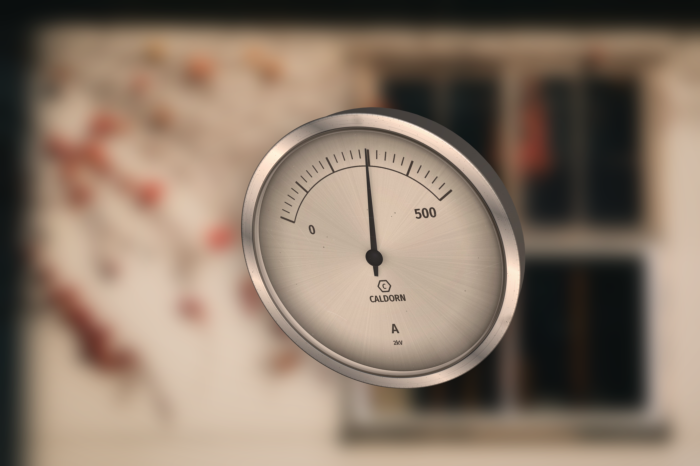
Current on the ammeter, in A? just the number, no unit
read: 300
